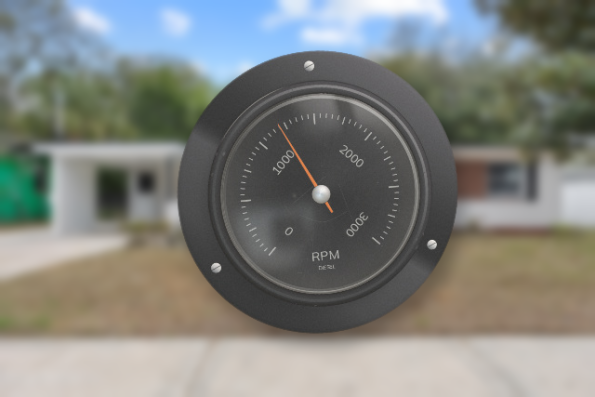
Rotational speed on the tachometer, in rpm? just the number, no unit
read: 1200
